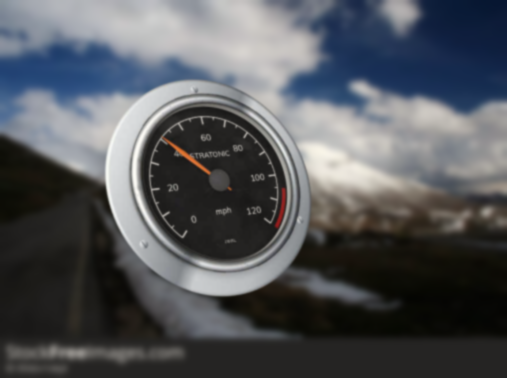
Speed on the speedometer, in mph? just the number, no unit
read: 40
